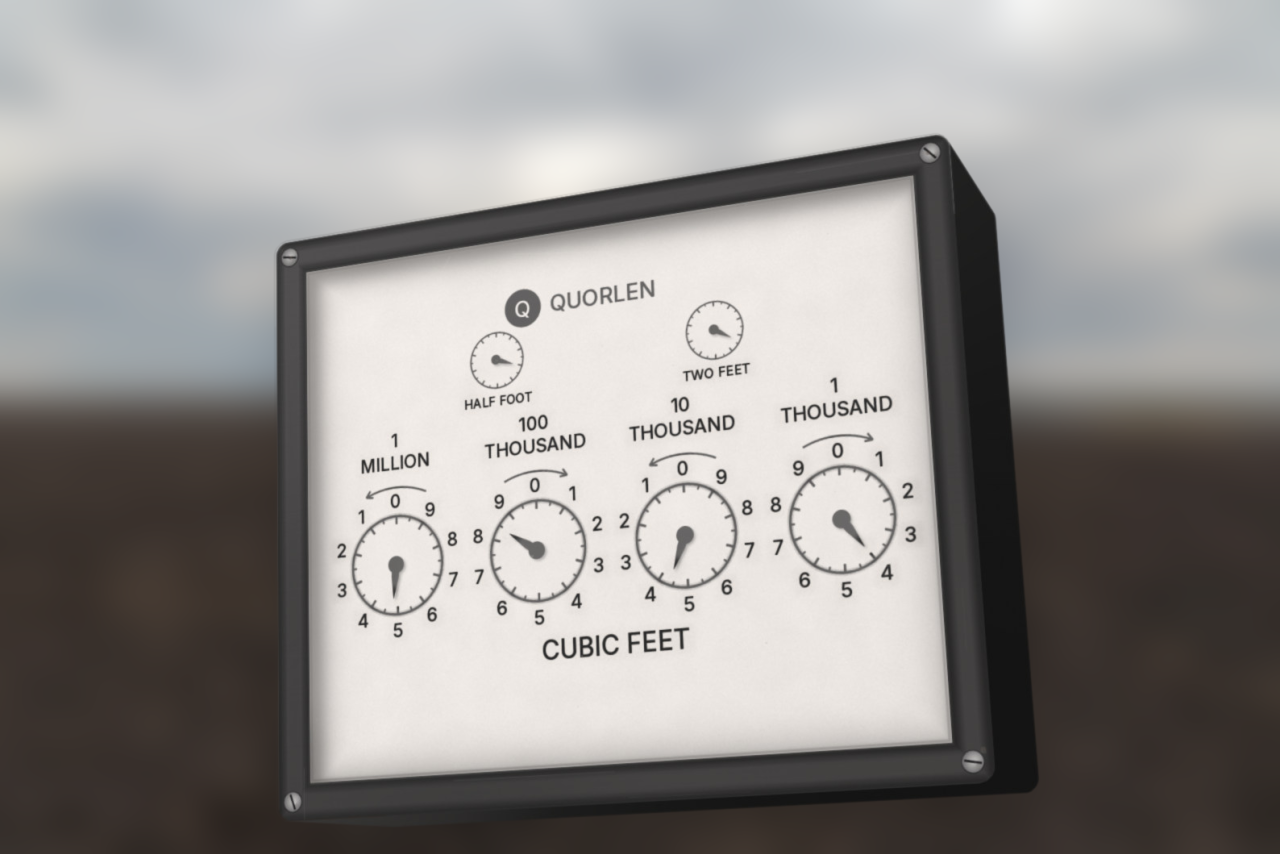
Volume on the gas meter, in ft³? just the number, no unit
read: 484400
